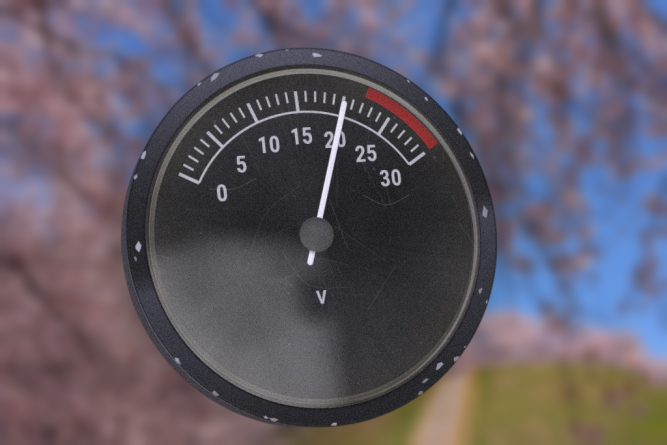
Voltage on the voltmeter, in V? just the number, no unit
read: 20
